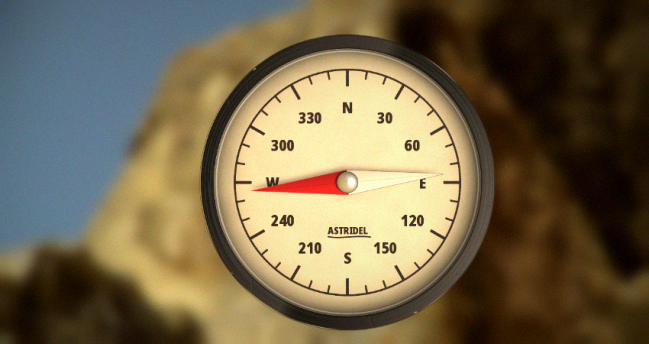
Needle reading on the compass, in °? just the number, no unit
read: 265
